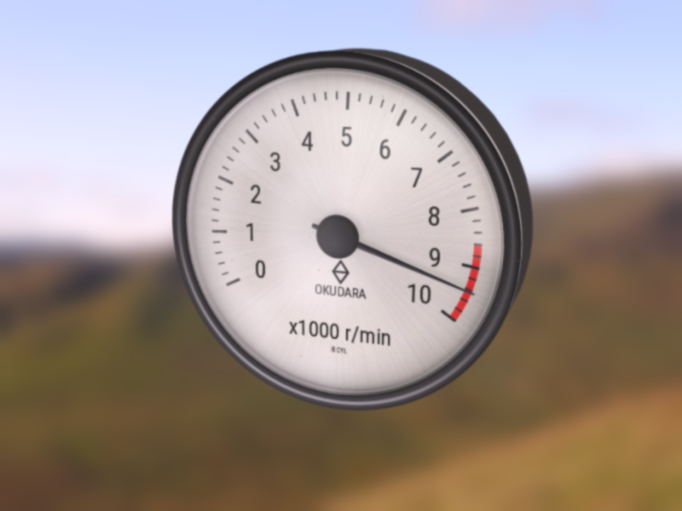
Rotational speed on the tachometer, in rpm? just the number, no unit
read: 9400
